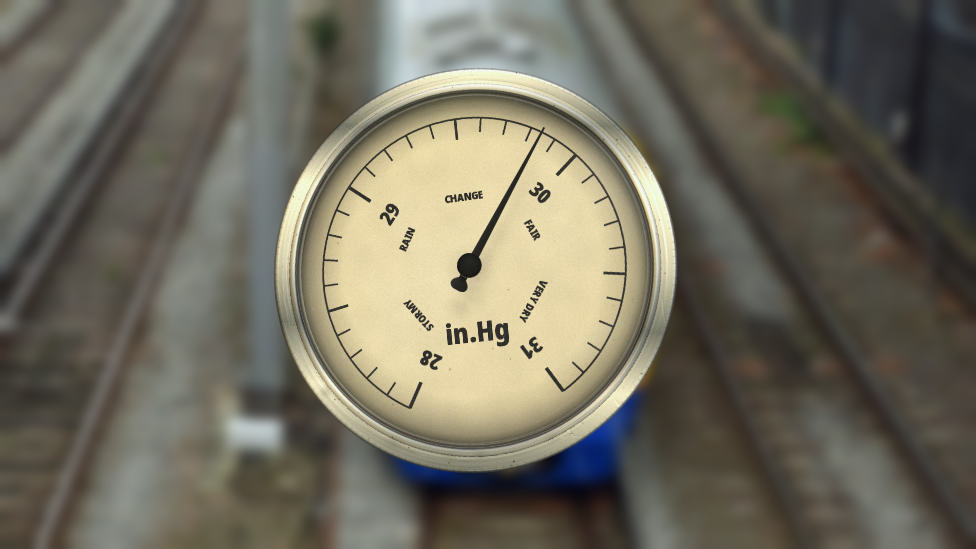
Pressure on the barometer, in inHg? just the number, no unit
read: 29.85
